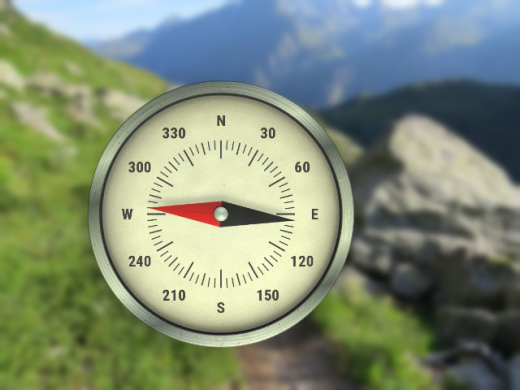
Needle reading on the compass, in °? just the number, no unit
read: 275
